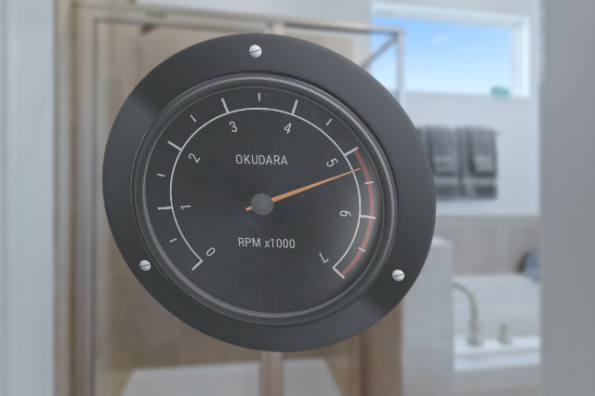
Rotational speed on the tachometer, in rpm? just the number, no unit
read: 5250
